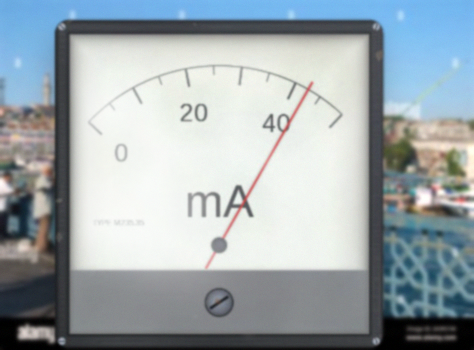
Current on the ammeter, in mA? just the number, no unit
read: 42.5
